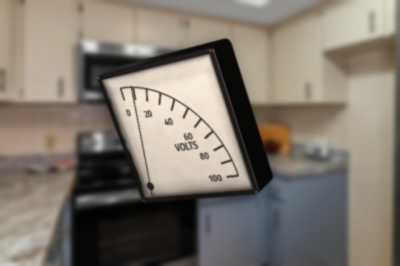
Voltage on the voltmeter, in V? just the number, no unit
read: 10
